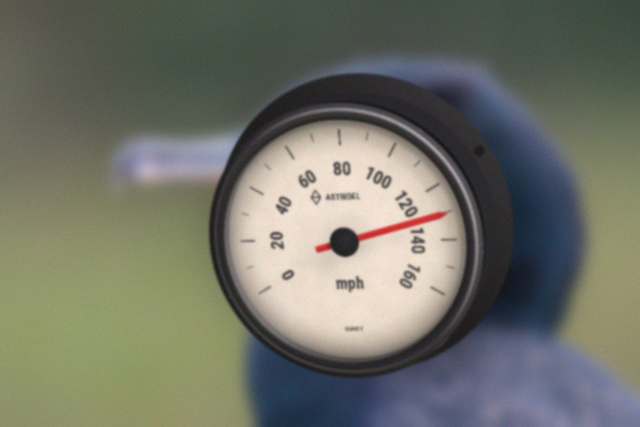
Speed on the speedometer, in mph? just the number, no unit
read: 130
